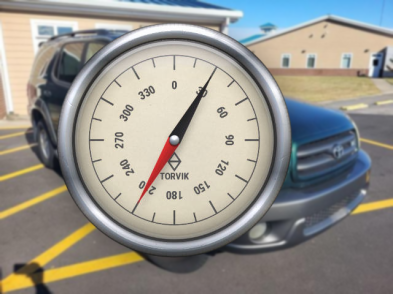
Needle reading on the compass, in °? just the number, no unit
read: 210
